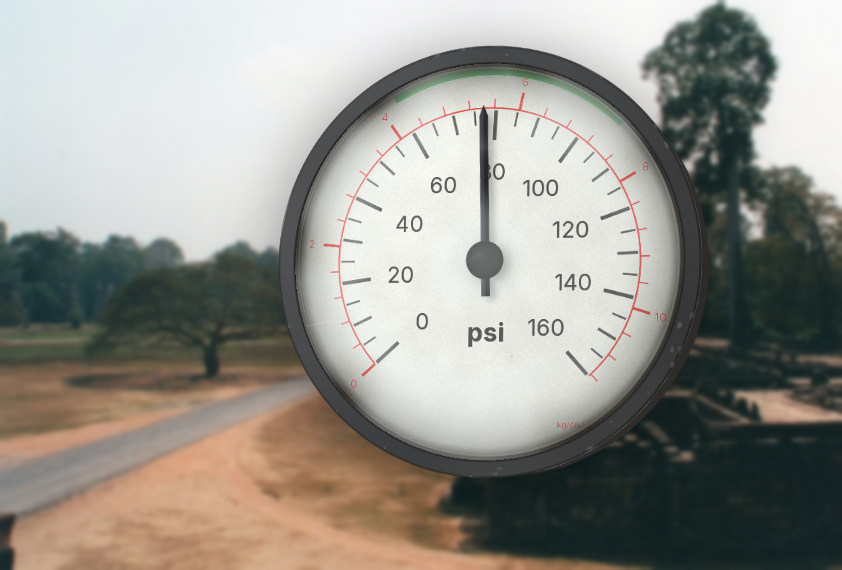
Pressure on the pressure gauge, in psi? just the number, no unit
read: 77.5
